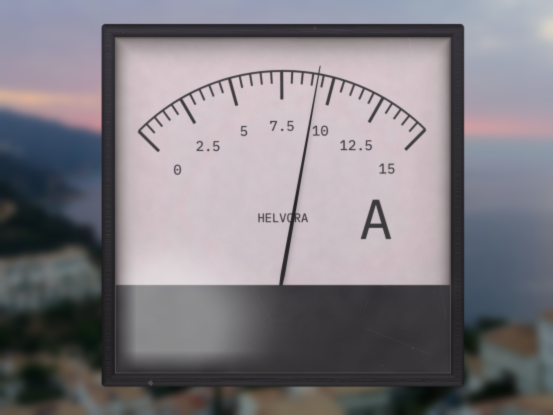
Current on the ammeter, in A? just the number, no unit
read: 9.25
